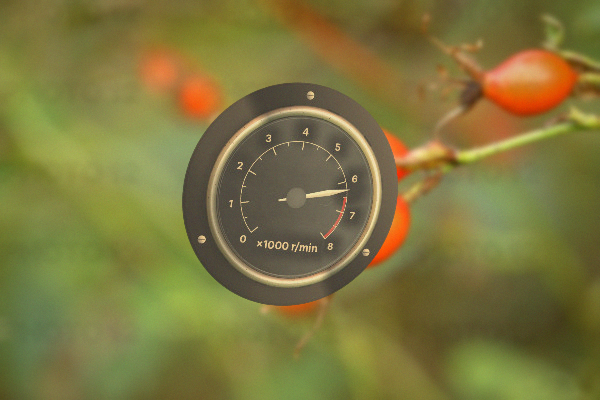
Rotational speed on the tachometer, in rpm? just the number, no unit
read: 6250
